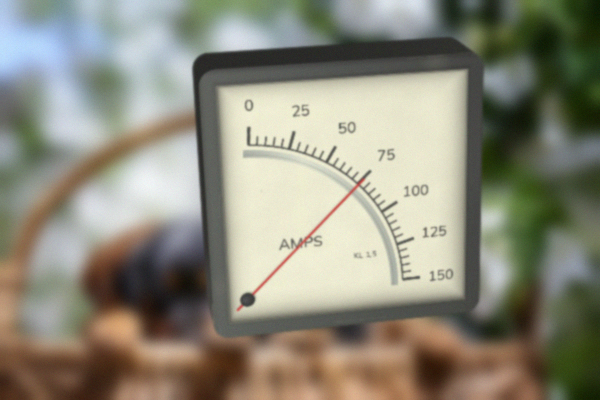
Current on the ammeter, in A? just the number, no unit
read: 75
